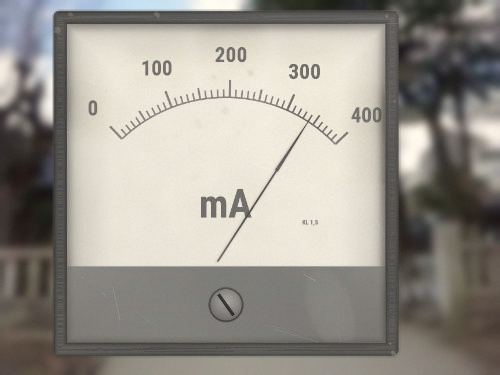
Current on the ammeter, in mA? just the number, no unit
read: 340
